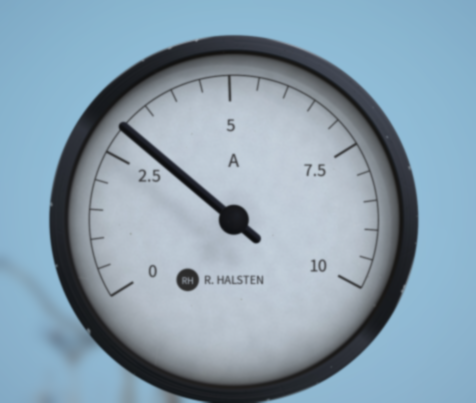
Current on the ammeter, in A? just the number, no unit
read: 3
